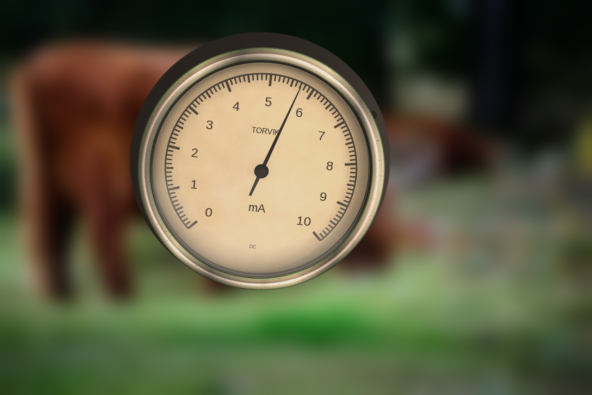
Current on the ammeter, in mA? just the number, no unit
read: 5.7
